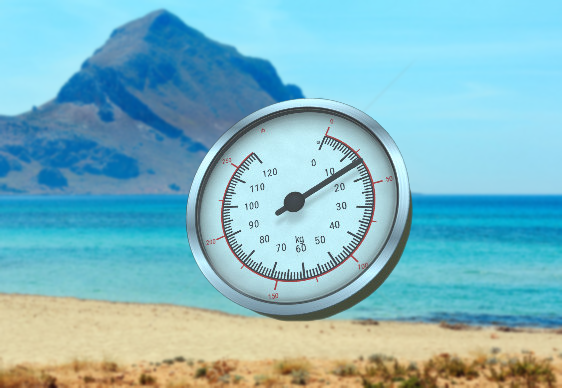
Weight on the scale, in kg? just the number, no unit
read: 15
